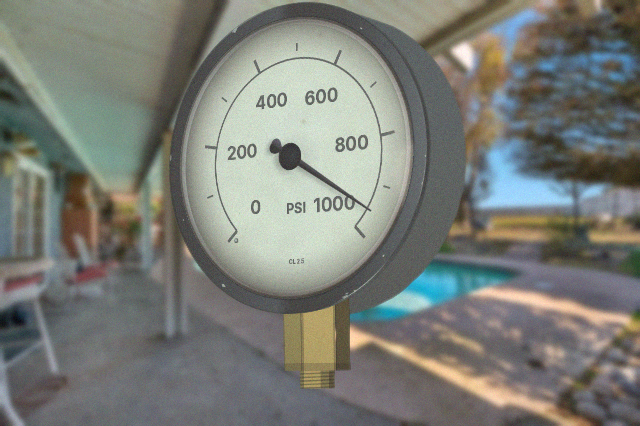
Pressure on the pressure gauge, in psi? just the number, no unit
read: 950
